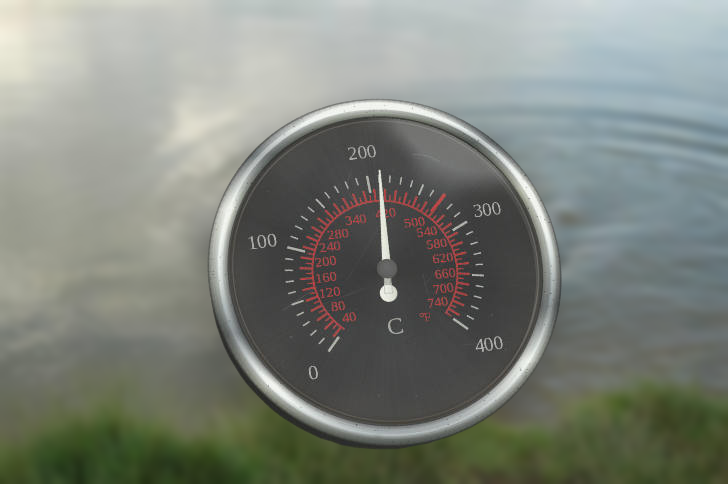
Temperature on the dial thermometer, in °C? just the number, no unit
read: 210
